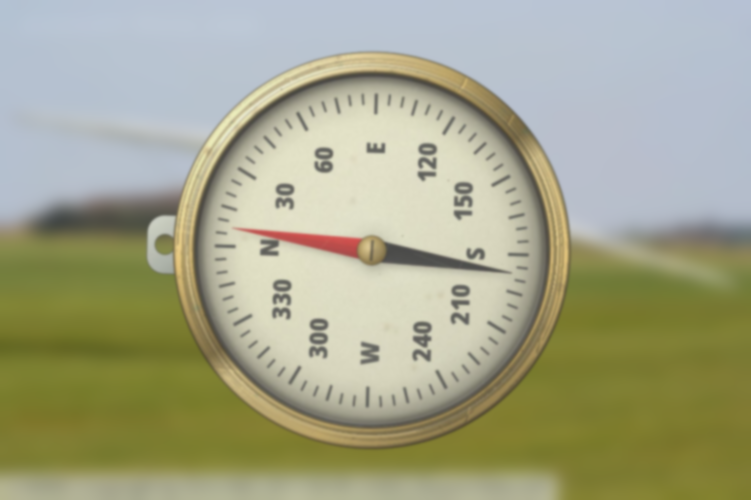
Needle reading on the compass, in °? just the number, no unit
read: 7.5
